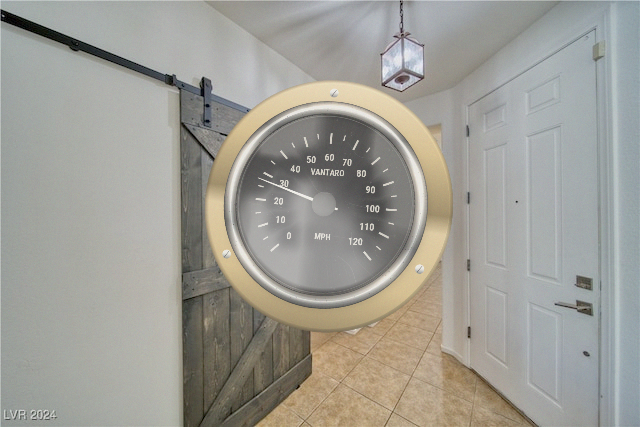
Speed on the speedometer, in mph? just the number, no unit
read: 27.5
